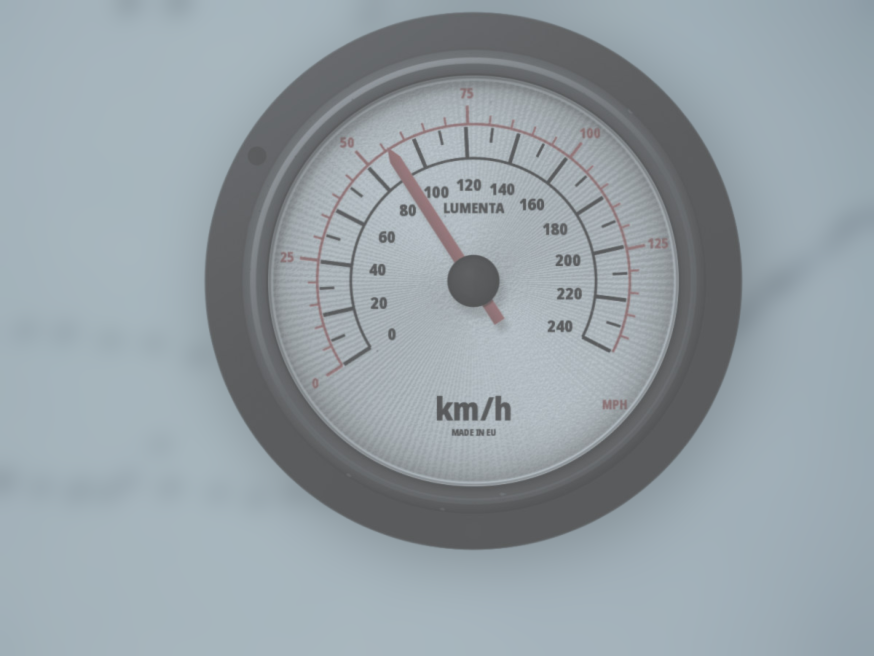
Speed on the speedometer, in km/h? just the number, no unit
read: 90
